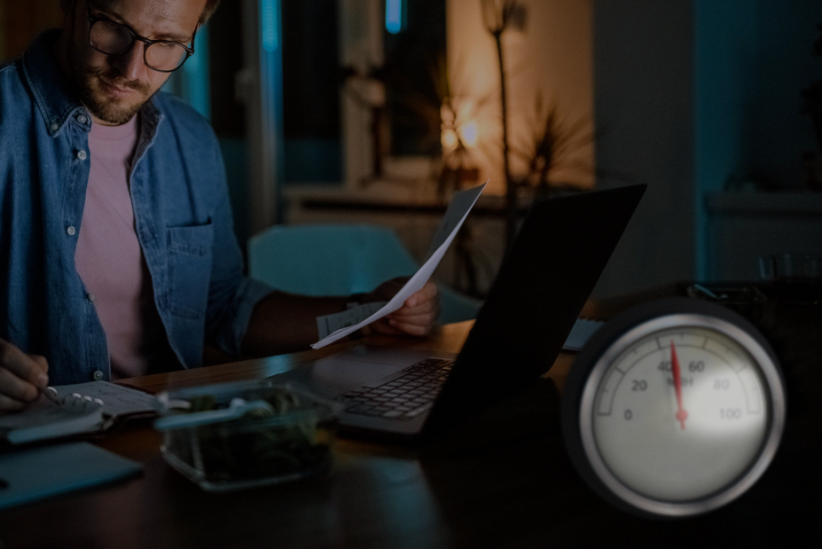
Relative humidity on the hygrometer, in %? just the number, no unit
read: 45
